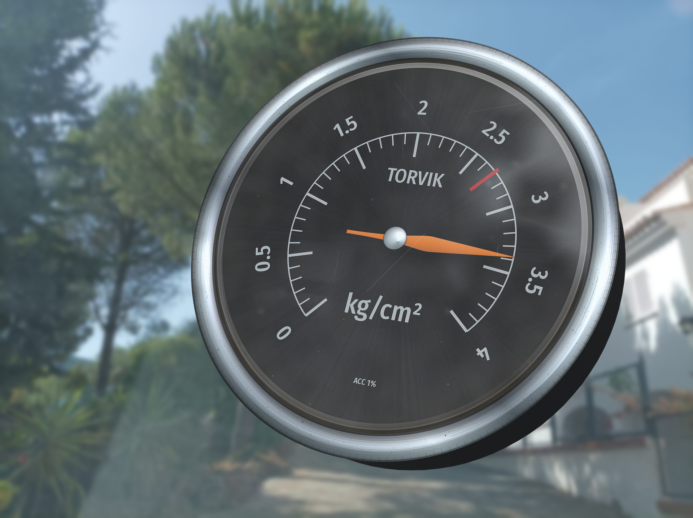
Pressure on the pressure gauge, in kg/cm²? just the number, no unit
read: 3.4
